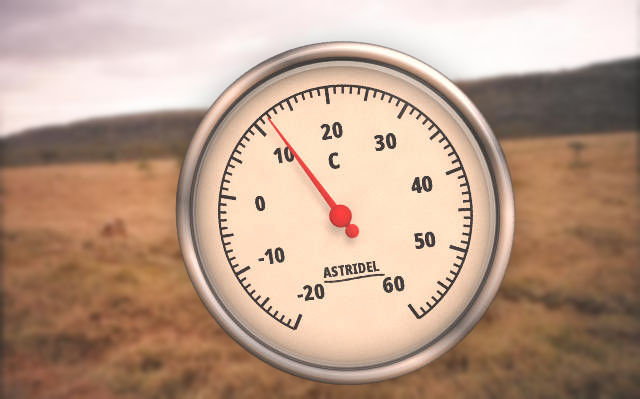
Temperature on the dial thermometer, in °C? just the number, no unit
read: 12
